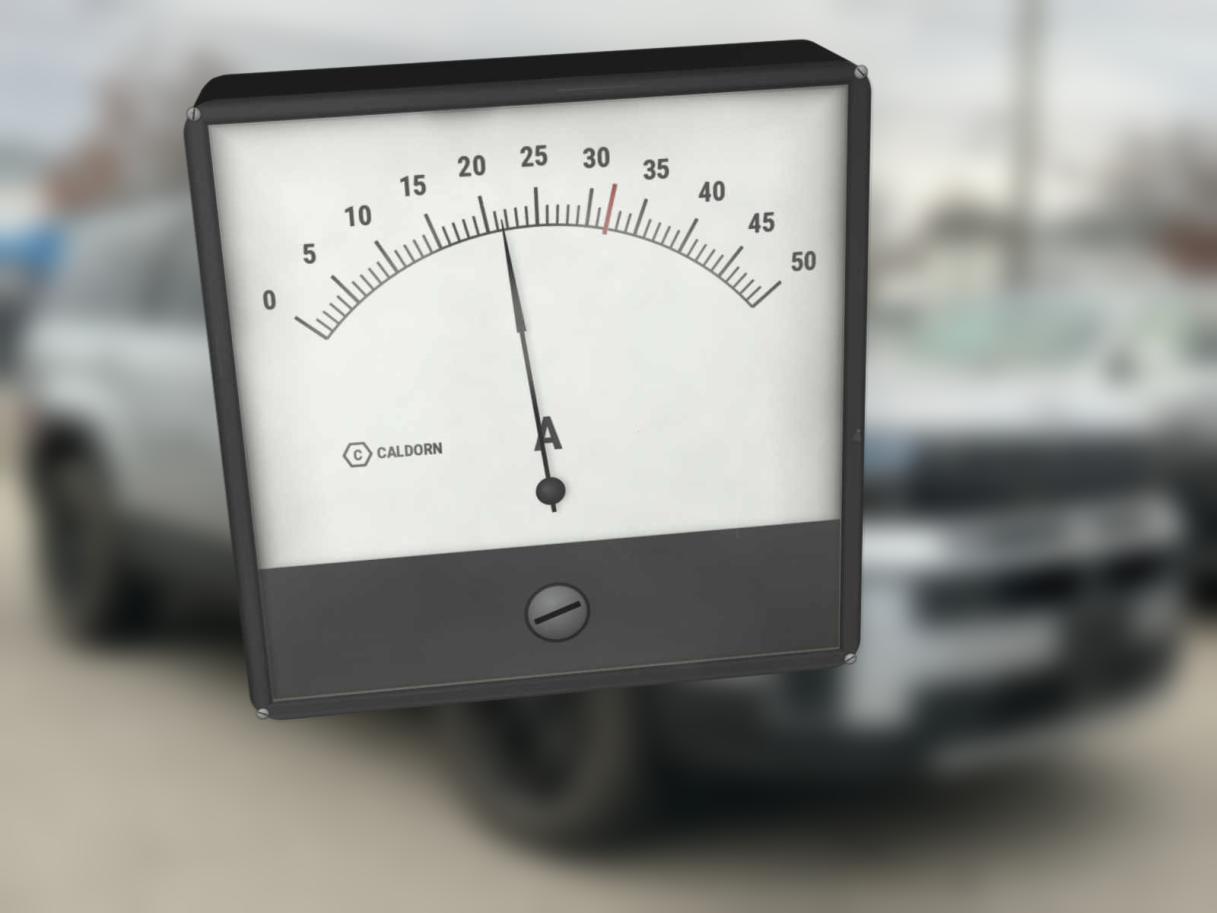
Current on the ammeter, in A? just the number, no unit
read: 21.5
